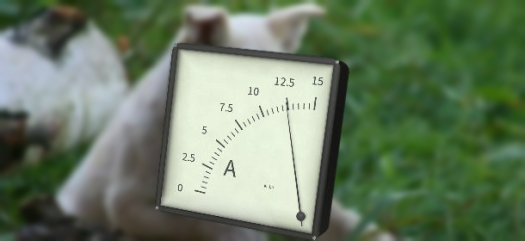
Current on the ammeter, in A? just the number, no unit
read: 12.5
